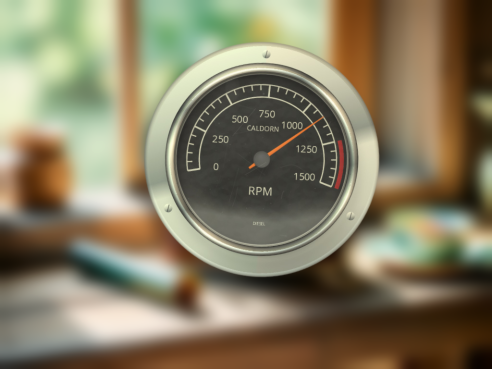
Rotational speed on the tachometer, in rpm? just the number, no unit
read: 1100
